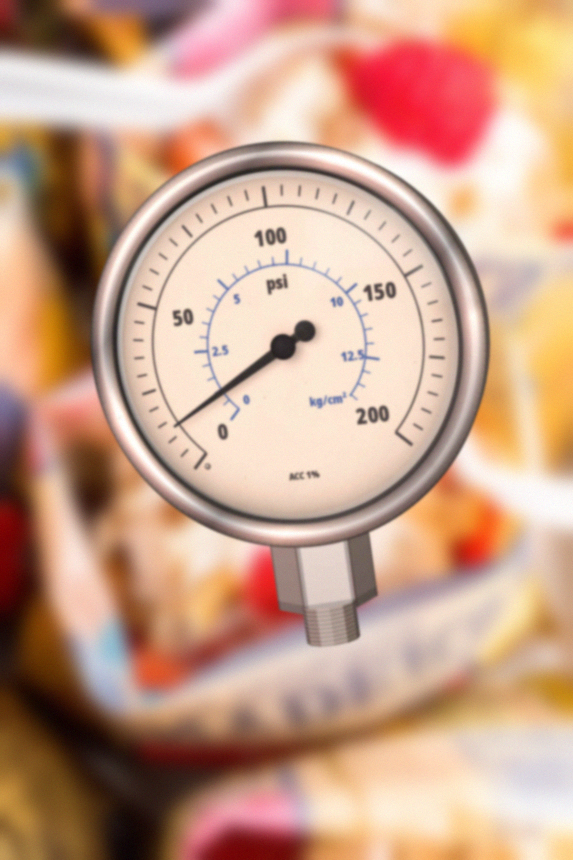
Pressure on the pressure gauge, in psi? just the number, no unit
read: 12.5
